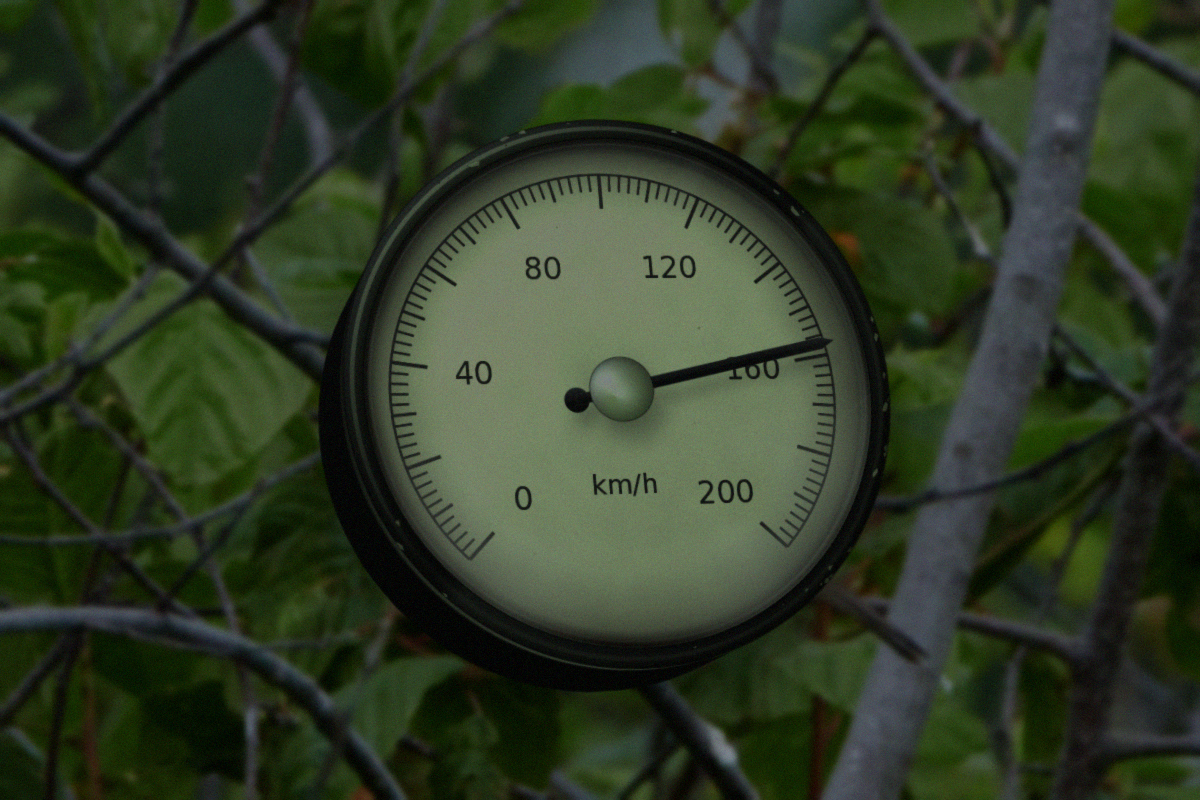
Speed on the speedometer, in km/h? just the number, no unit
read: 158
